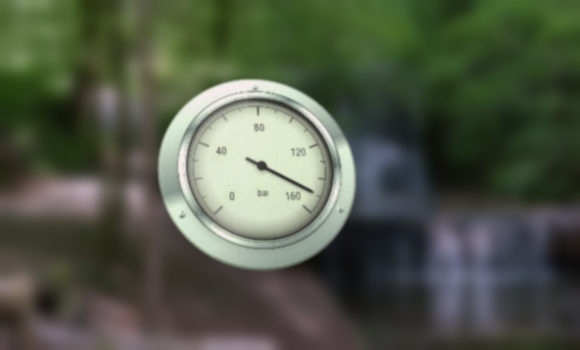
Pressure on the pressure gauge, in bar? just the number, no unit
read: 150
